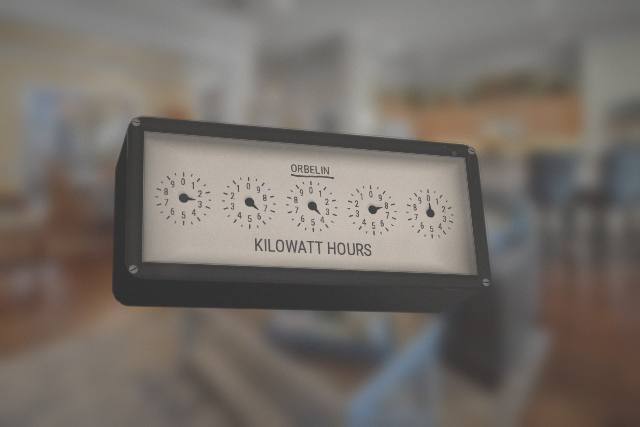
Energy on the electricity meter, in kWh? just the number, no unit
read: 26380
